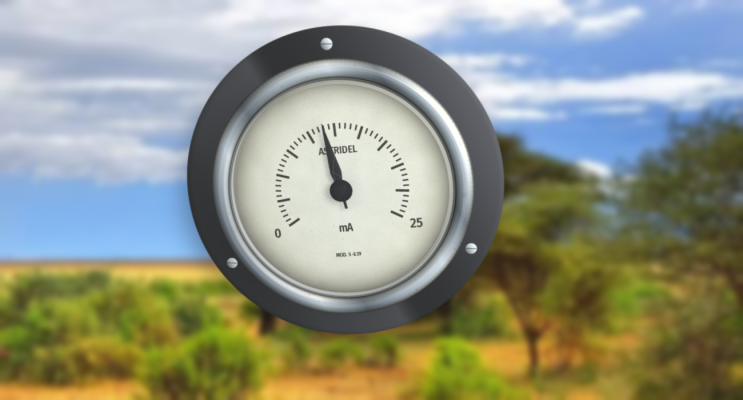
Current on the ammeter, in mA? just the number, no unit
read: 11.5
